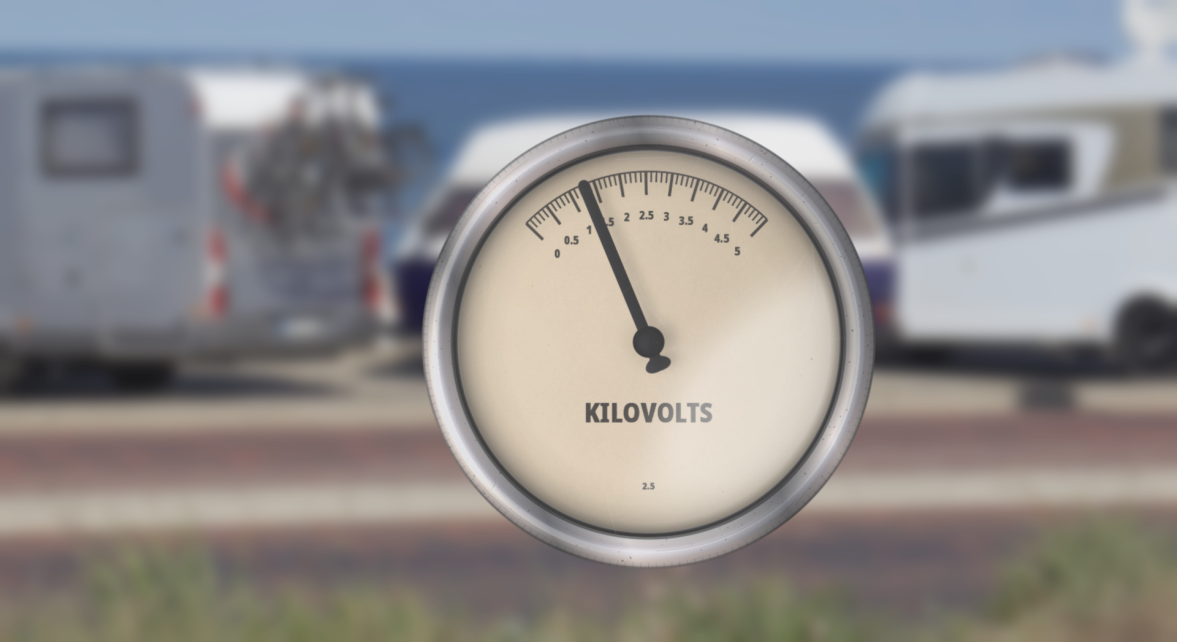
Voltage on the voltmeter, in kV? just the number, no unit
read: 1.3
